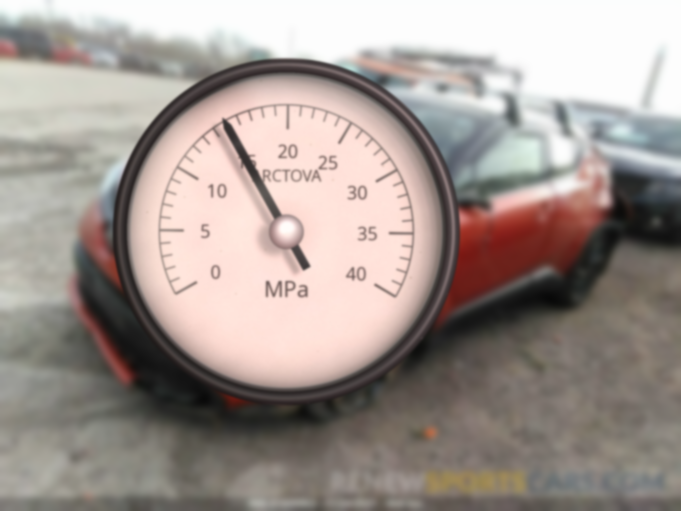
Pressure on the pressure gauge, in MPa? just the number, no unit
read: 15
